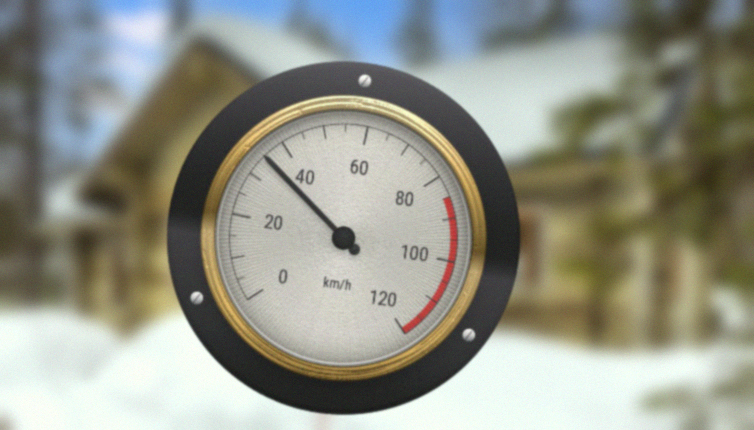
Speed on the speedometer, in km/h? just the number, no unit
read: 35
